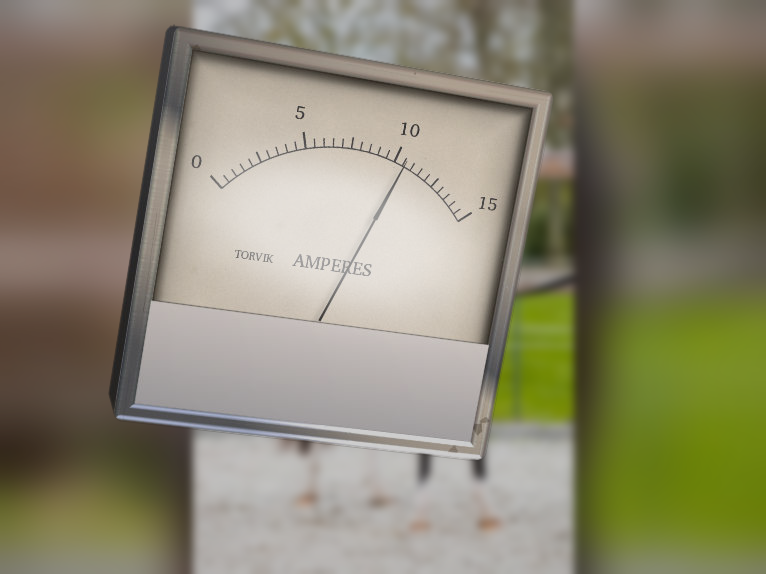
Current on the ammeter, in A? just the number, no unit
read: 10.5
